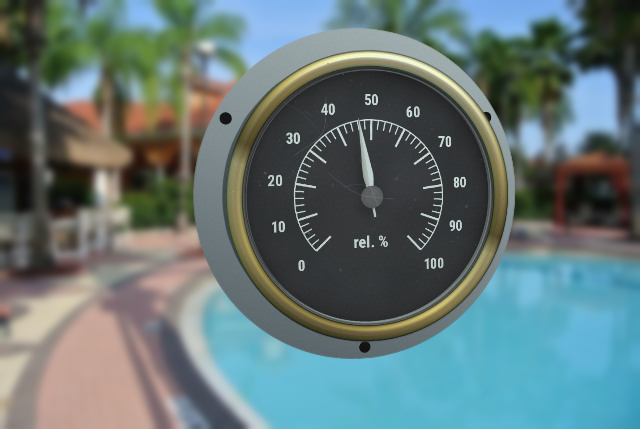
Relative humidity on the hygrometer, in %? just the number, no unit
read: 46
